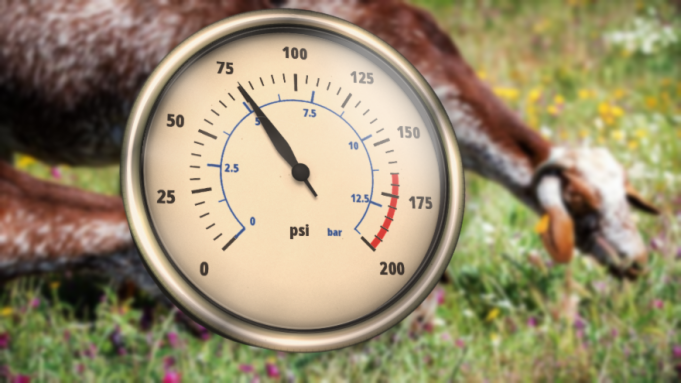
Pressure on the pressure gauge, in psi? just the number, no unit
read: 75
